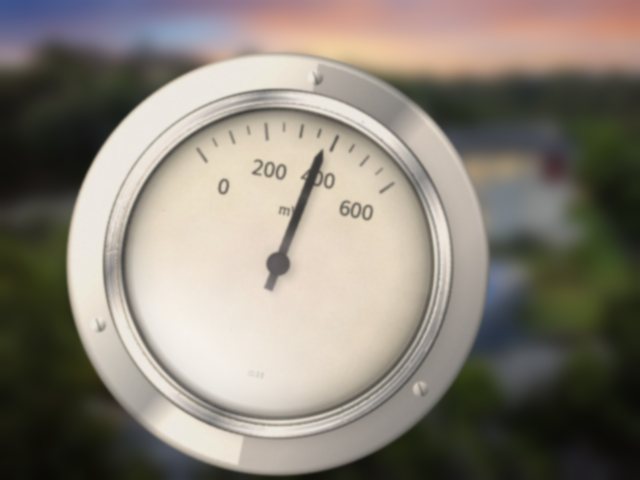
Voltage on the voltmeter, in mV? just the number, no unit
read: 375
